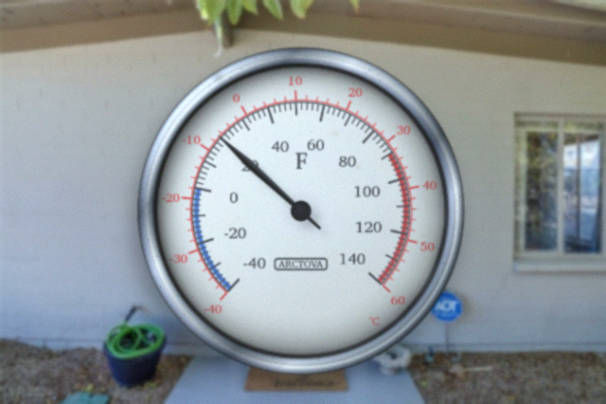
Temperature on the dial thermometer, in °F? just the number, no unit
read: 20
